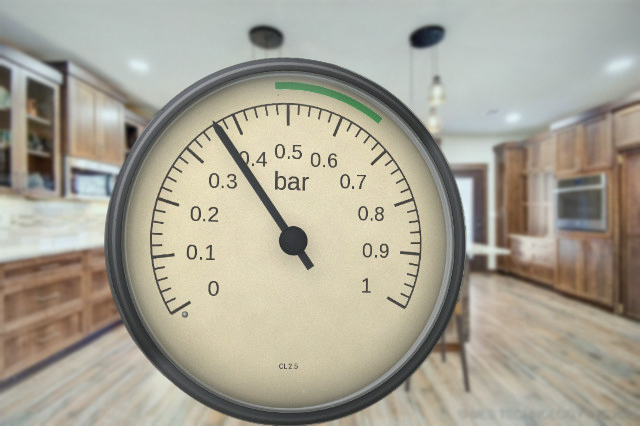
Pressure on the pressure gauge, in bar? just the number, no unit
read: 0.36
